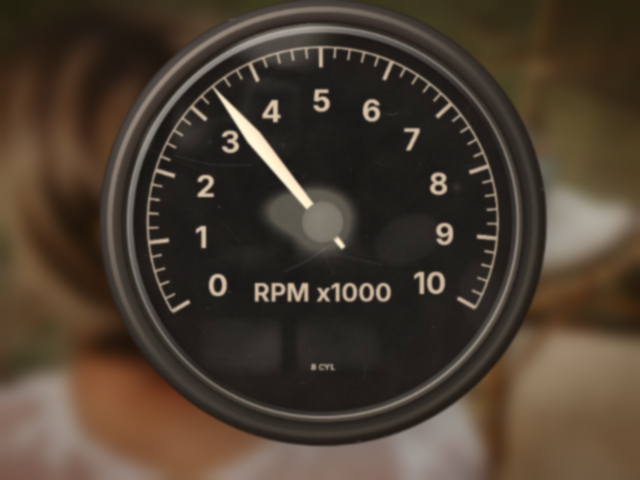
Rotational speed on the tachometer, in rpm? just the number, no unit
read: 3400
